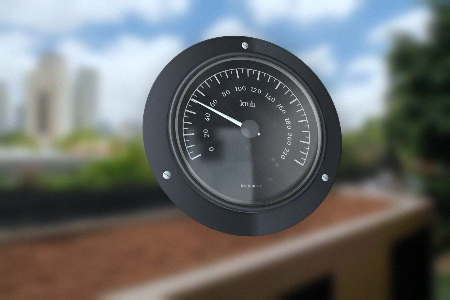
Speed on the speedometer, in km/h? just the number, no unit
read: 50
